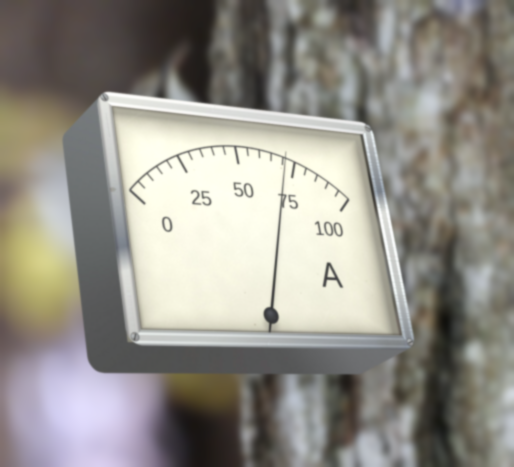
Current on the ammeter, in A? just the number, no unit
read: 70
